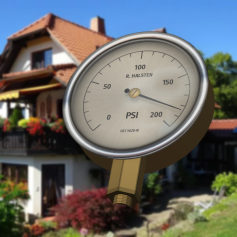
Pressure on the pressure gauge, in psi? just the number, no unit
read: 185
